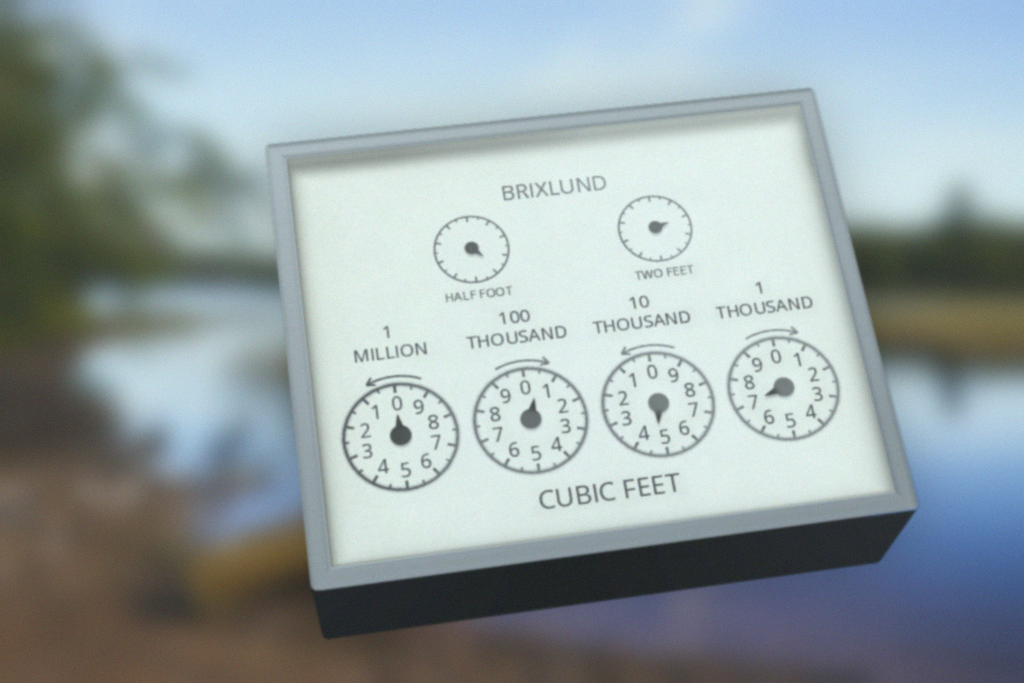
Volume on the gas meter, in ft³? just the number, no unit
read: 4700
